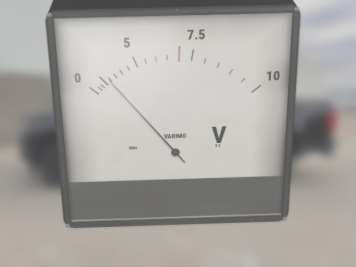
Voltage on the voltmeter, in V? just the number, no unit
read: 3
